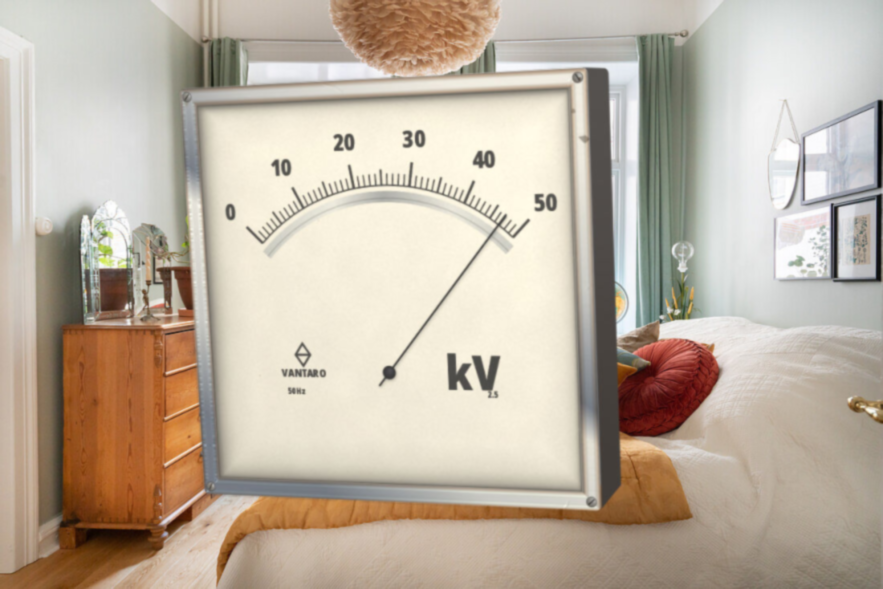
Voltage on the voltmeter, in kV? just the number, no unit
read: 47
